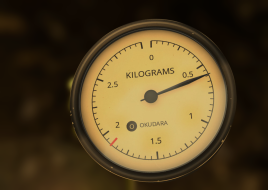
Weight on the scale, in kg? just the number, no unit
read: 0.6
